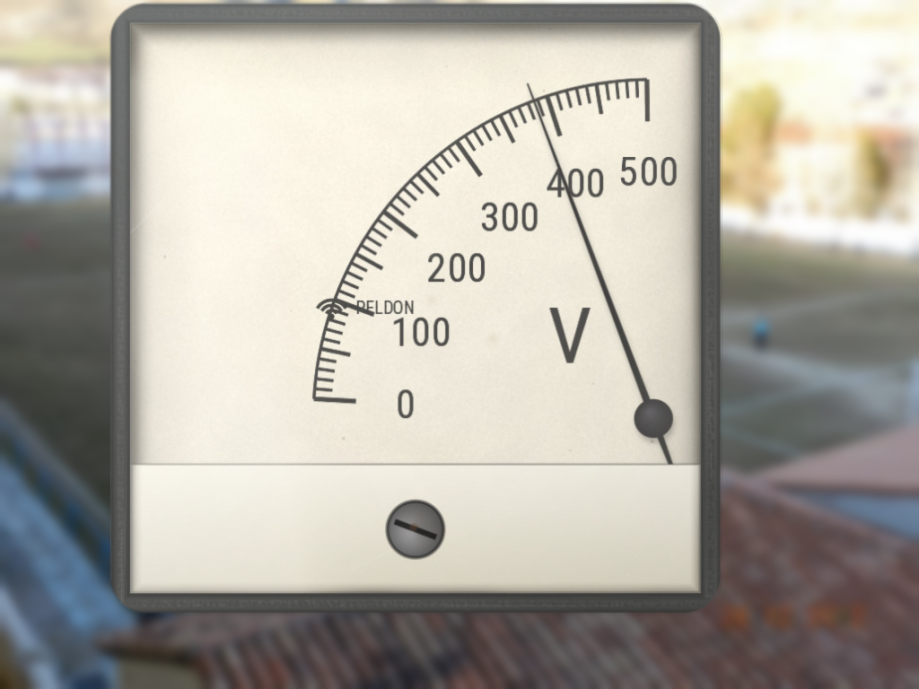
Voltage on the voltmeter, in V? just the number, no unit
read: 385
